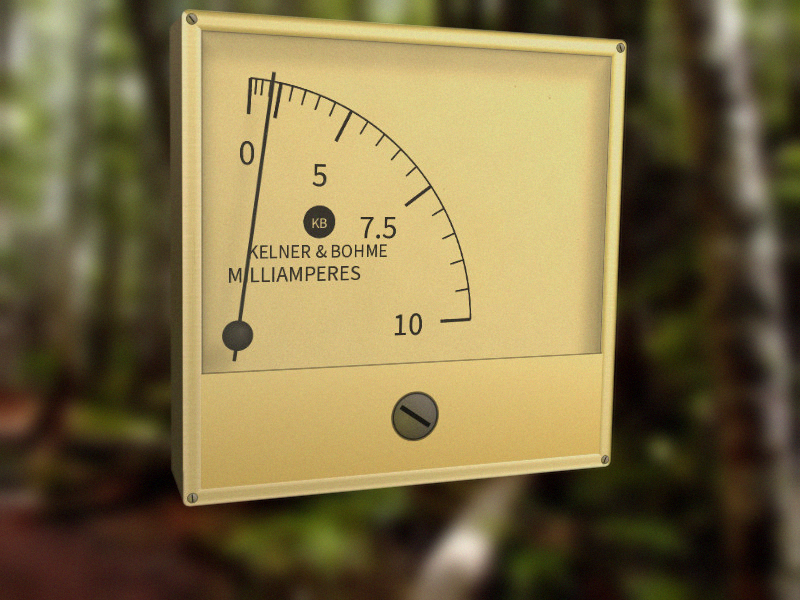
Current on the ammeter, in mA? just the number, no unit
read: 2
